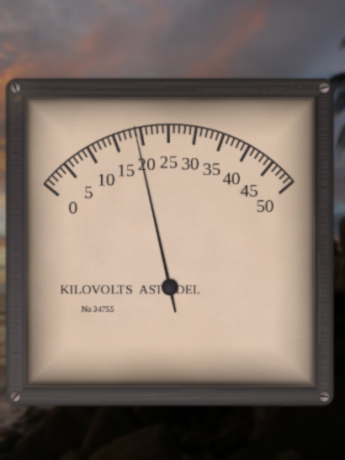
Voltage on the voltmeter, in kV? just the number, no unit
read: 19
